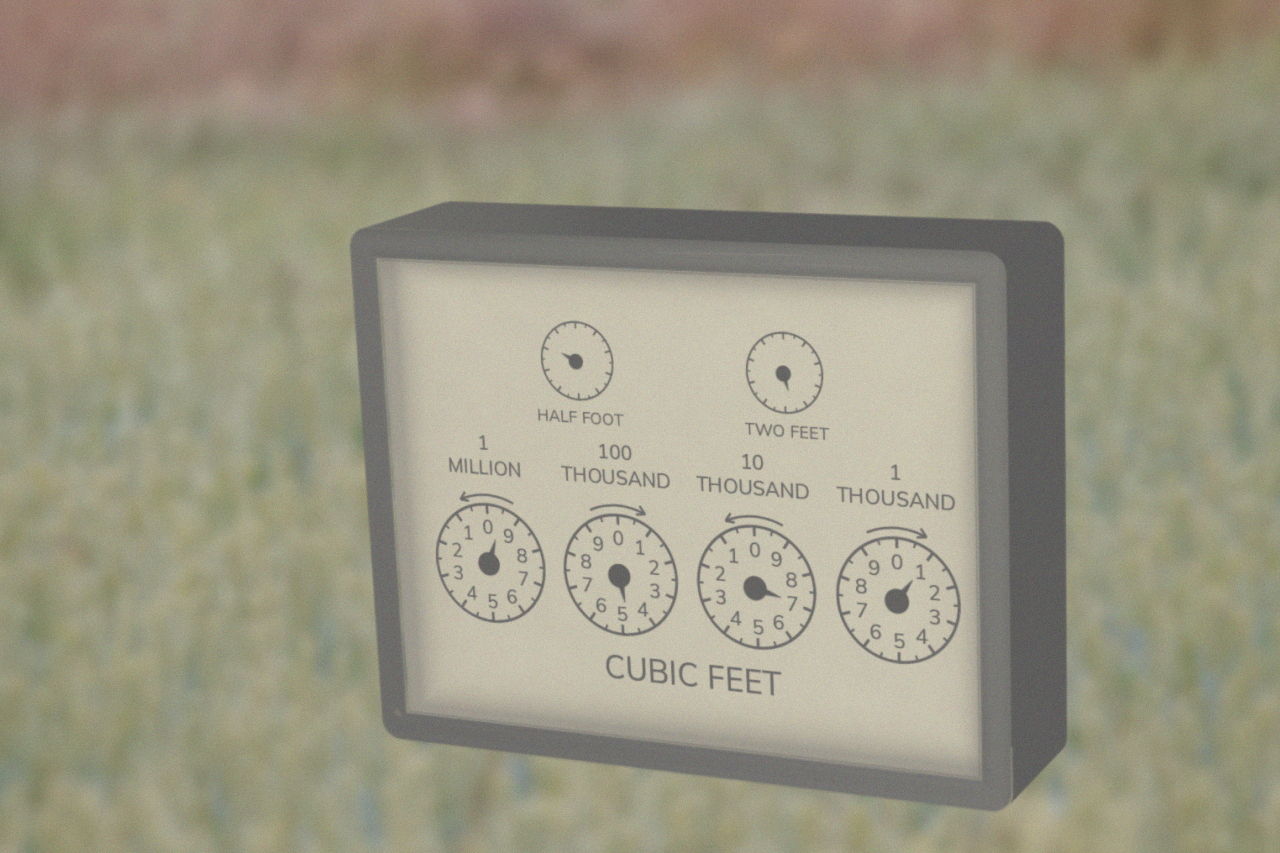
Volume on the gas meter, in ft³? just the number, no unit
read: 947100
